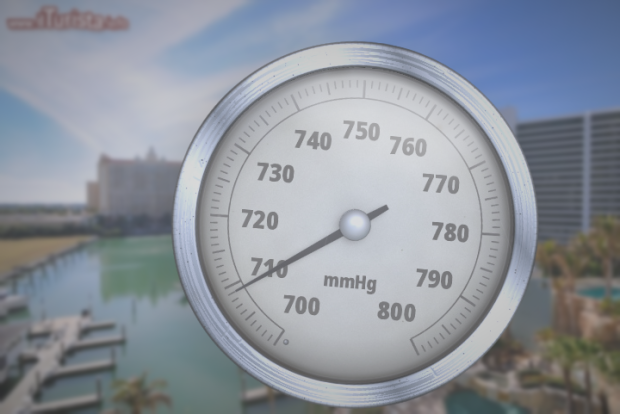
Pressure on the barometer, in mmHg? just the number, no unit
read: 709
